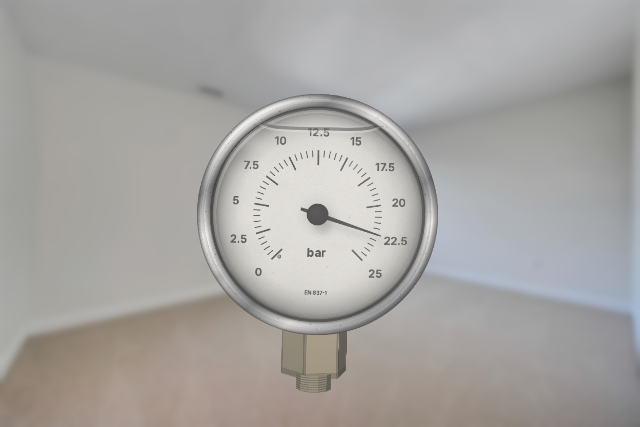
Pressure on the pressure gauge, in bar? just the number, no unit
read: 22.5
